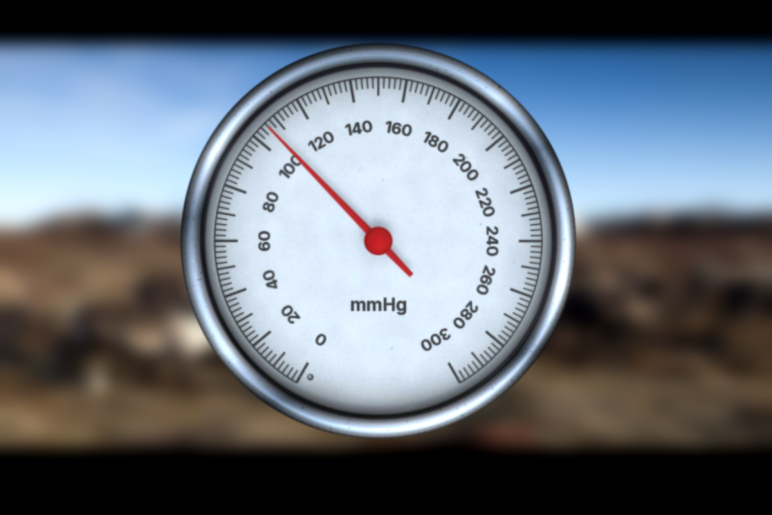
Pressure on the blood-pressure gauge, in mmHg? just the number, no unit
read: 106
